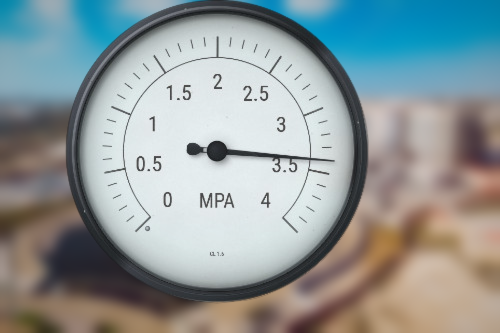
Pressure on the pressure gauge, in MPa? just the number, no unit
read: 3.4
